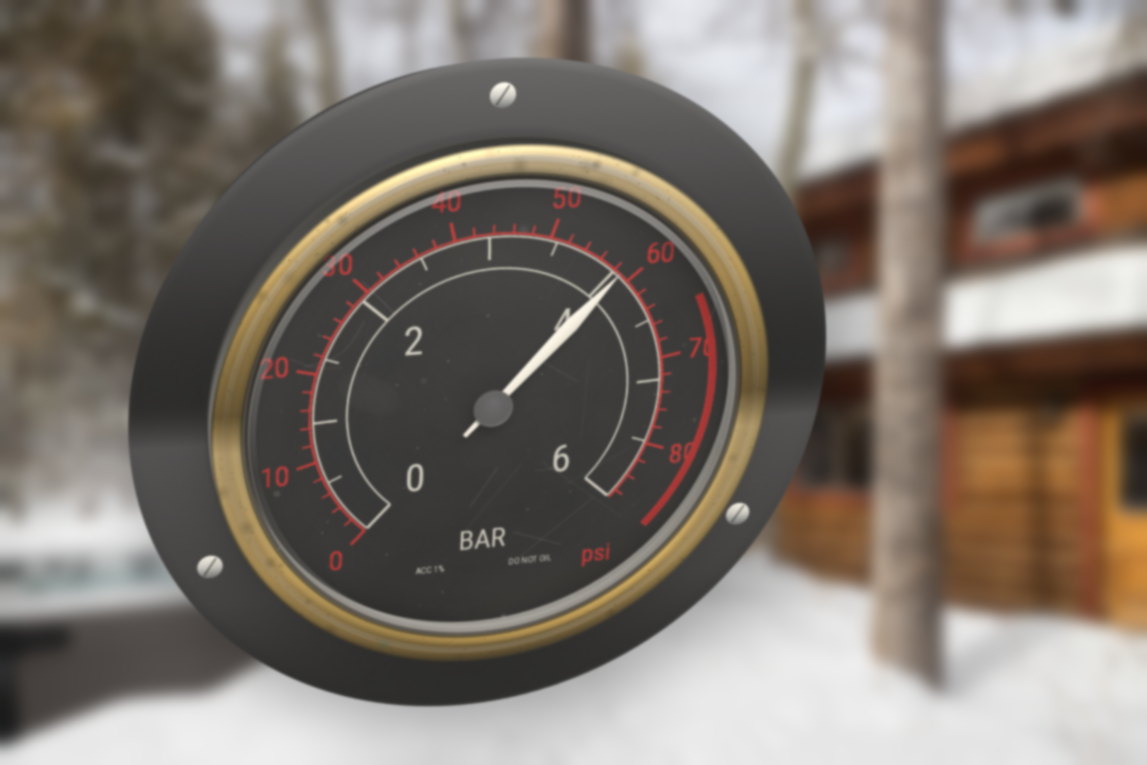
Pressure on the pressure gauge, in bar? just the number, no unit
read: 4
